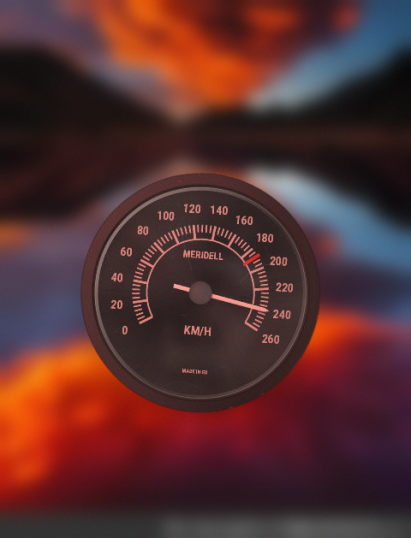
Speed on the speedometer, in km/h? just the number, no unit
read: 240
